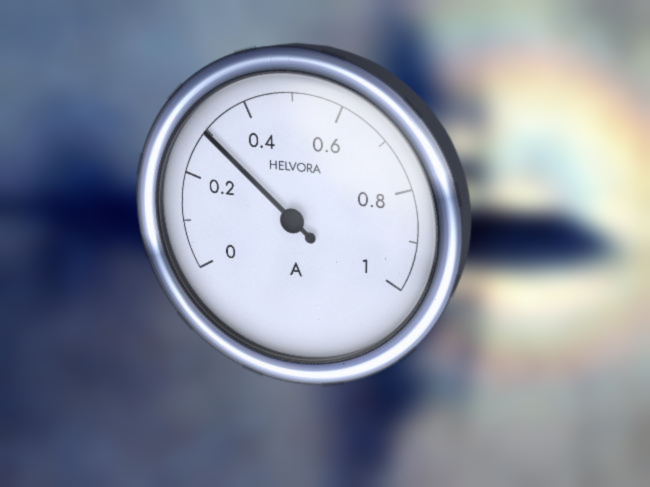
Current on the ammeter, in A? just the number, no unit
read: 0.3
